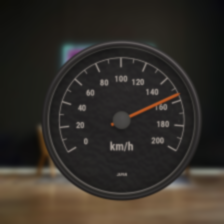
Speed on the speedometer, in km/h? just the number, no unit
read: 155
